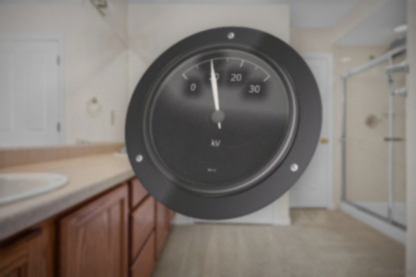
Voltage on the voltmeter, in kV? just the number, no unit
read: 10
